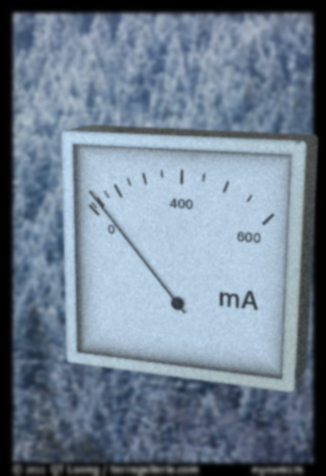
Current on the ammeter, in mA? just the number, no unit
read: 100
